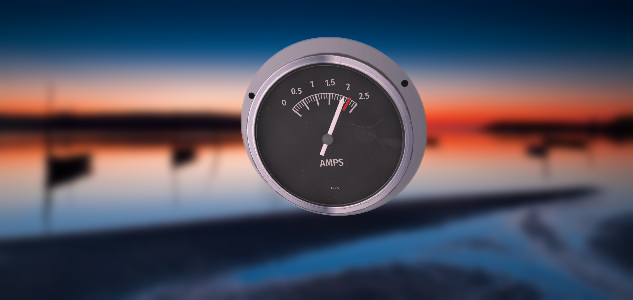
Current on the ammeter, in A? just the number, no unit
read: 2
